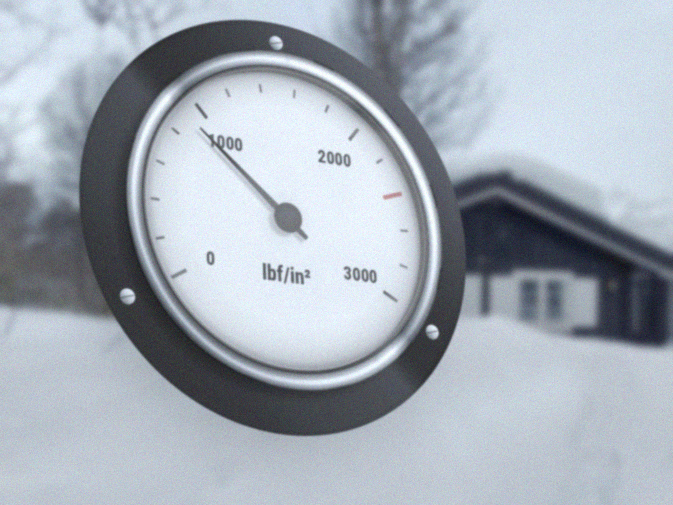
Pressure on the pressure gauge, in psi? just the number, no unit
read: 900
